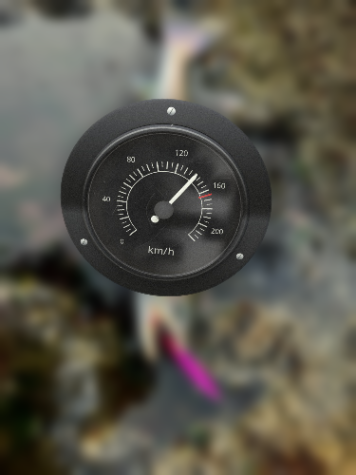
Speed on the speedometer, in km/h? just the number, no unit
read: 140
